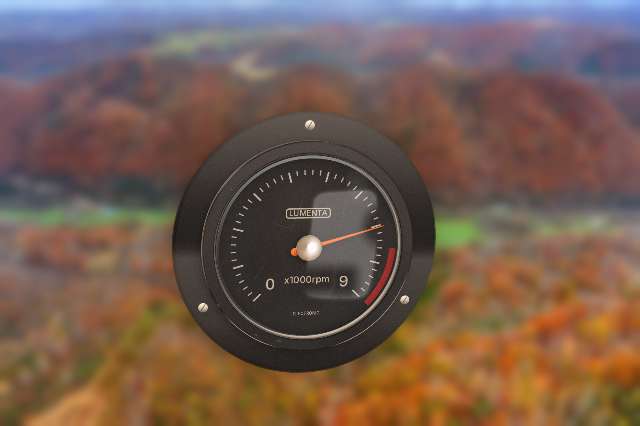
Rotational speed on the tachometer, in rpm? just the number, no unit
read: 7000
